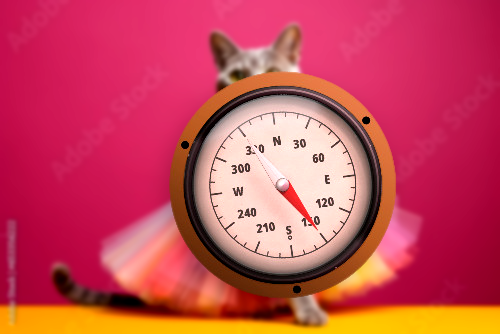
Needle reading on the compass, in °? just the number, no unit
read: 150
